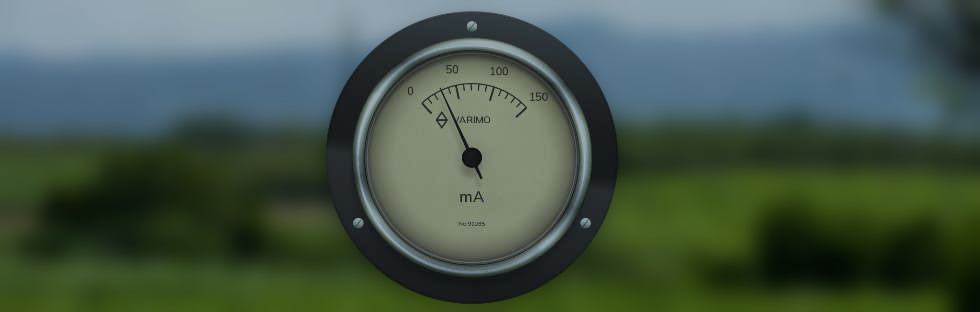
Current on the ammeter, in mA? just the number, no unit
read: 30
